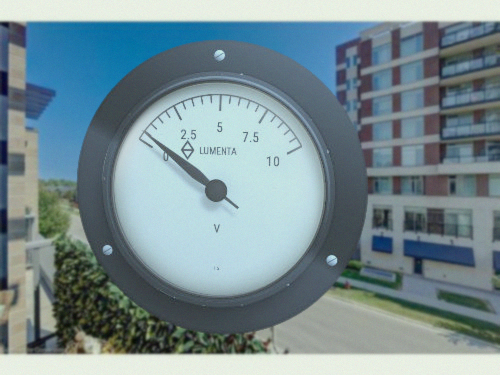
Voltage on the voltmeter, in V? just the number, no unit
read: 0.5
